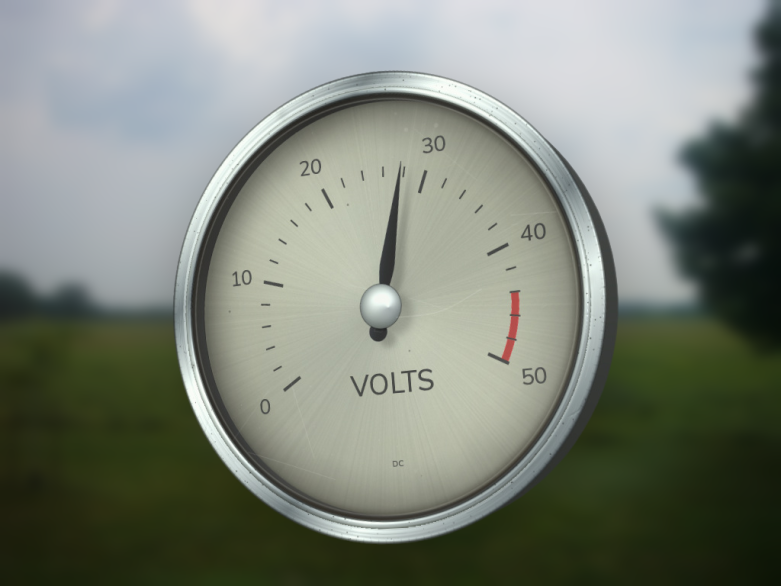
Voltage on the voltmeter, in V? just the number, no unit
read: 28
